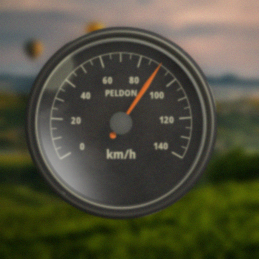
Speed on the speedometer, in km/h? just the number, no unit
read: 90
